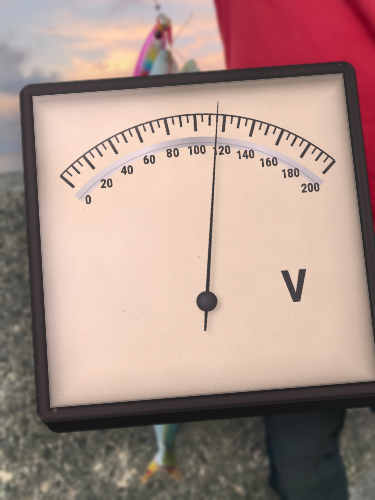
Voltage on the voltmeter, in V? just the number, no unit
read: 115
